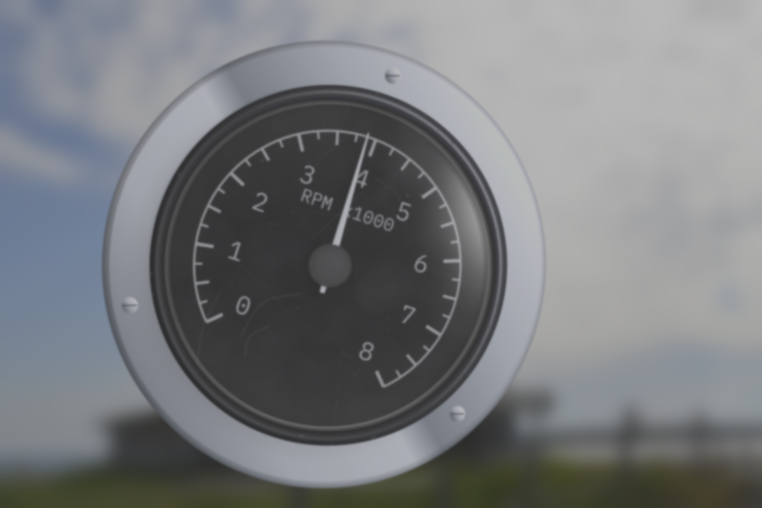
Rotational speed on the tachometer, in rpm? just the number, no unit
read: 3875
